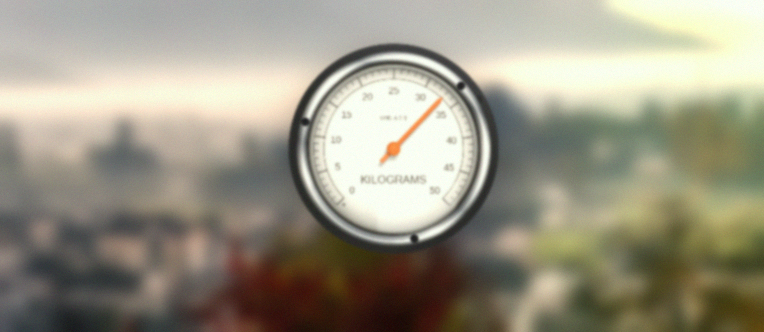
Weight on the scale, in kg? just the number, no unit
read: 33
